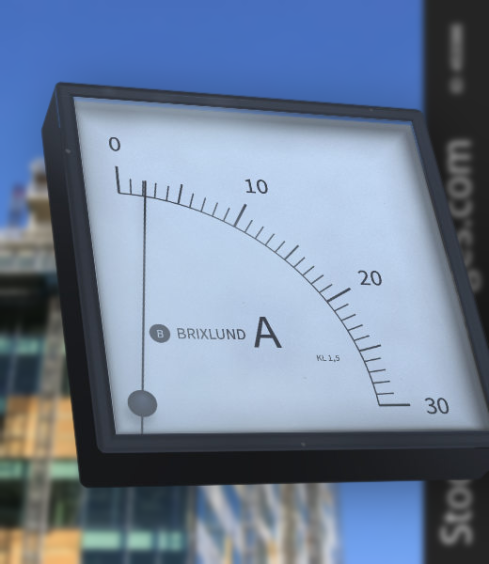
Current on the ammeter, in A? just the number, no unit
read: 2
